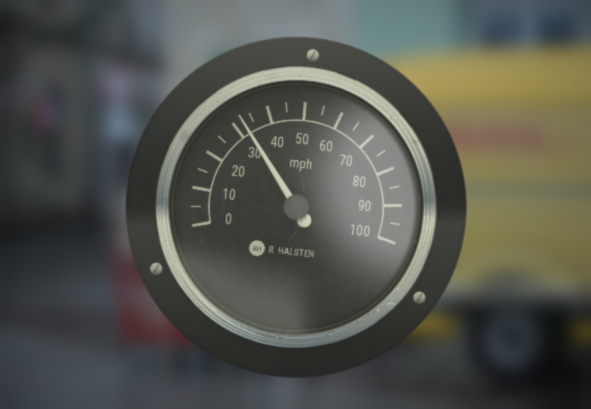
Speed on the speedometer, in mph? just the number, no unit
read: 32.5
